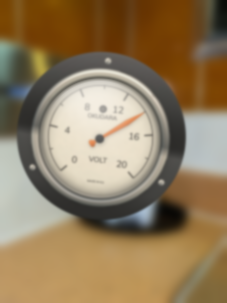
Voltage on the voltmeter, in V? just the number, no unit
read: 14
